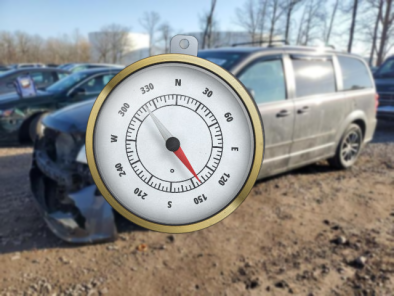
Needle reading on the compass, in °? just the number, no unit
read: 140
